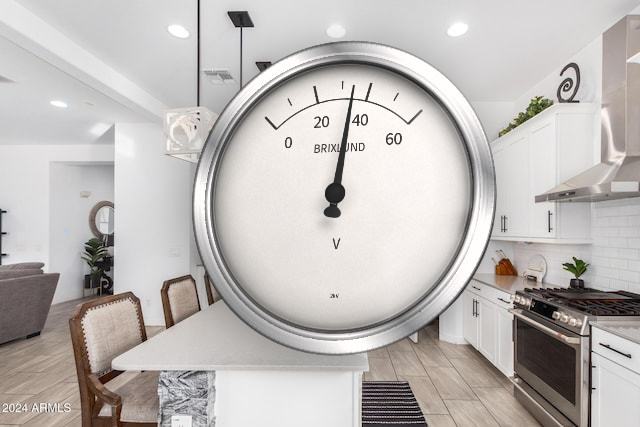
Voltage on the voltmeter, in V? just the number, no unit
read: 35
